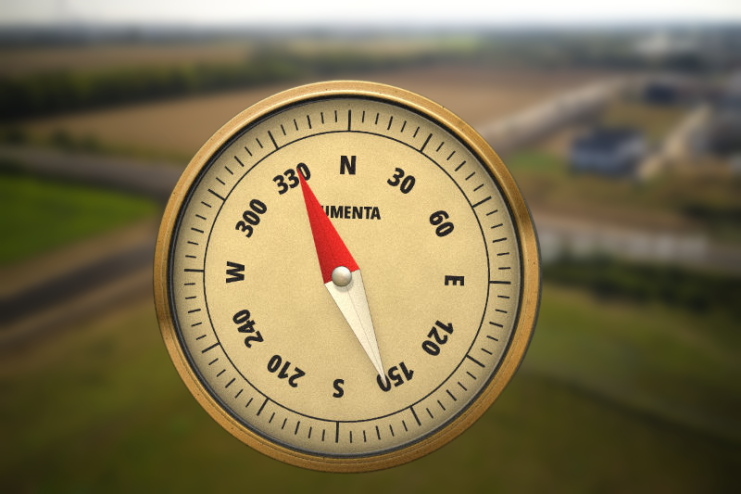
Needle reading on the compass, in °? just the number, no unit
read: 335
